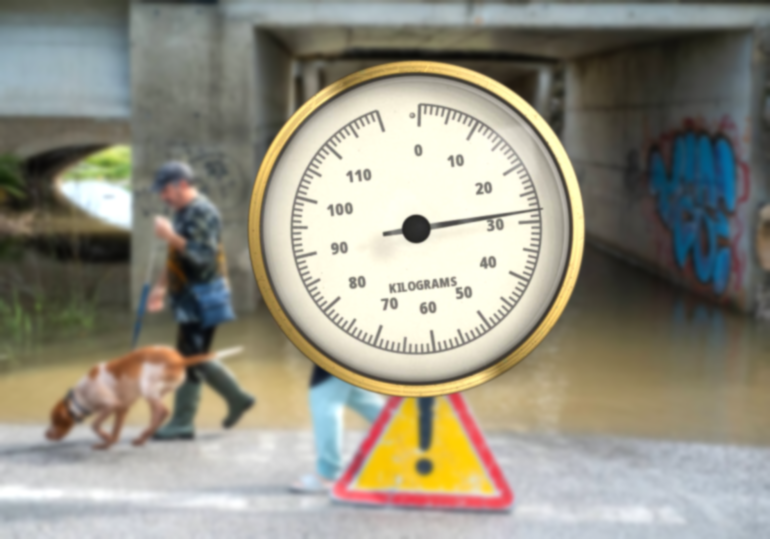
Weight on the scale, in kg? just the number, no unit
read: 28
